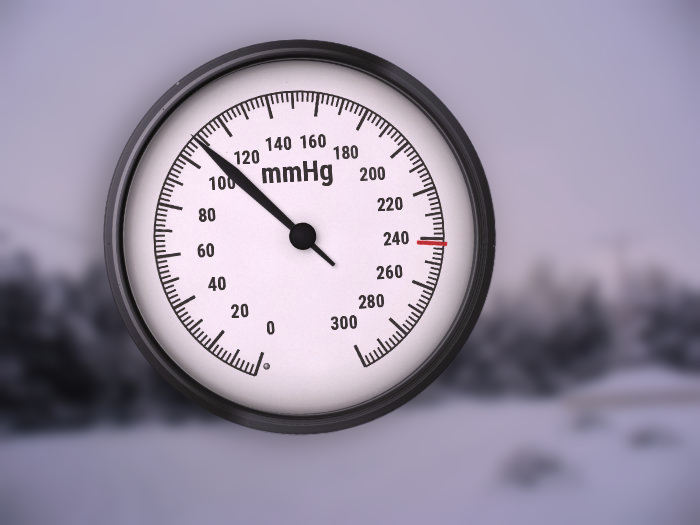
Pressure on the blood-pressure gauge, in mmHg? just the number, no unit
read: 108
